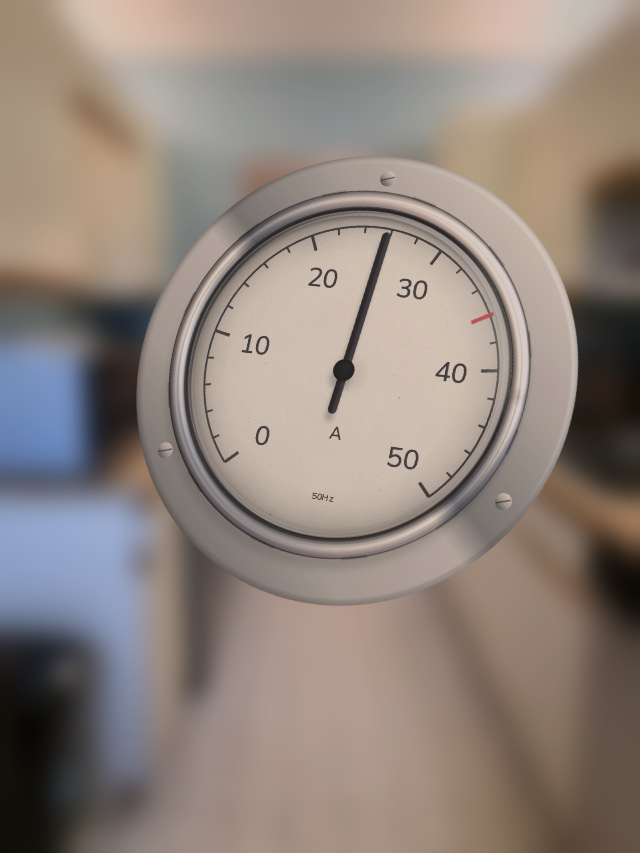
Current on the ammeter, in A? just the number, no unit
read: 26
